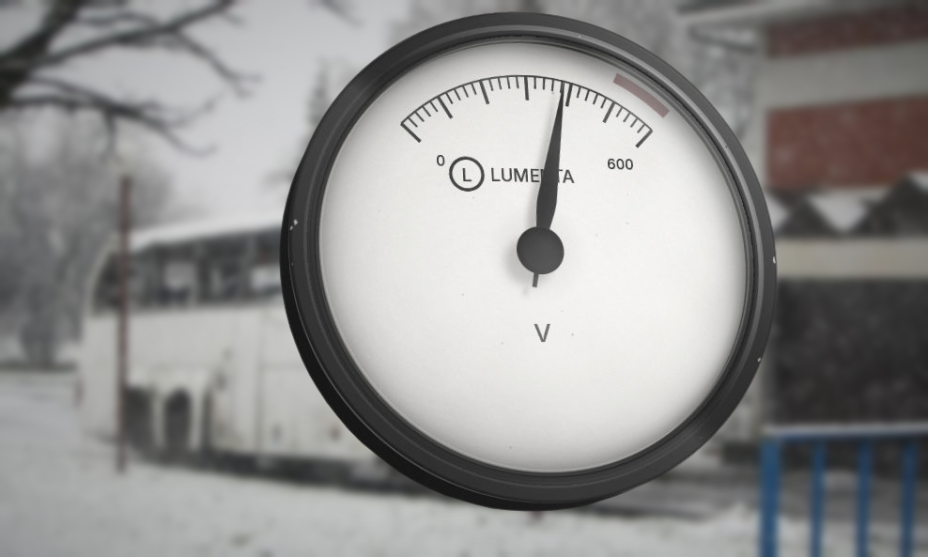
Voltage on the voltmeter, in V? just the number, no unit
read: 380
